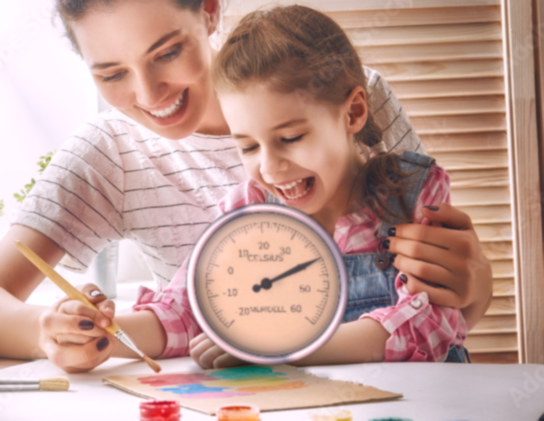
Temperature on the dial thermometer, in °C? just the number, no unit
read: 40
